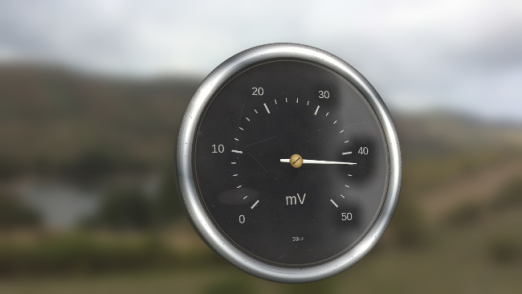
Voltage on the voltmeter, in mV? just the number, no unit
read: 42
